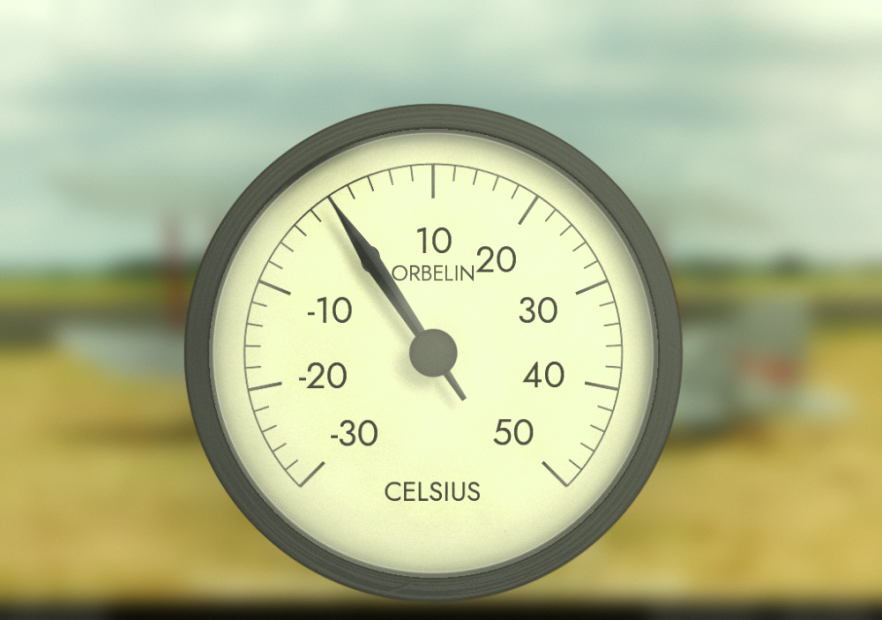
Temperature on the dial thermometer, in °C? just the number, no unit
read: 0
